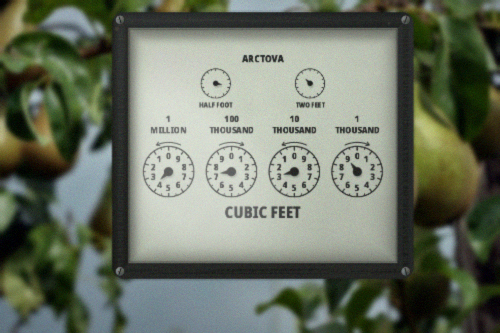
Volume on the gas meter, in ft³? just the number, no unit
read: 372900
